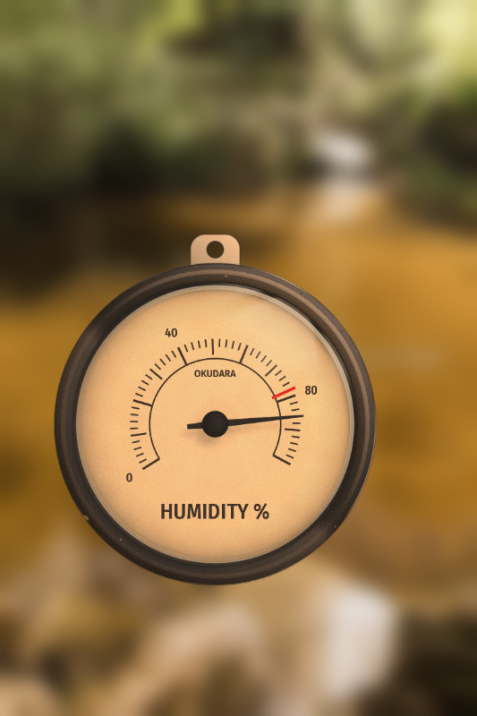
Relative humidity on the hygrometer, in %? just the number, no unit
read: 86
